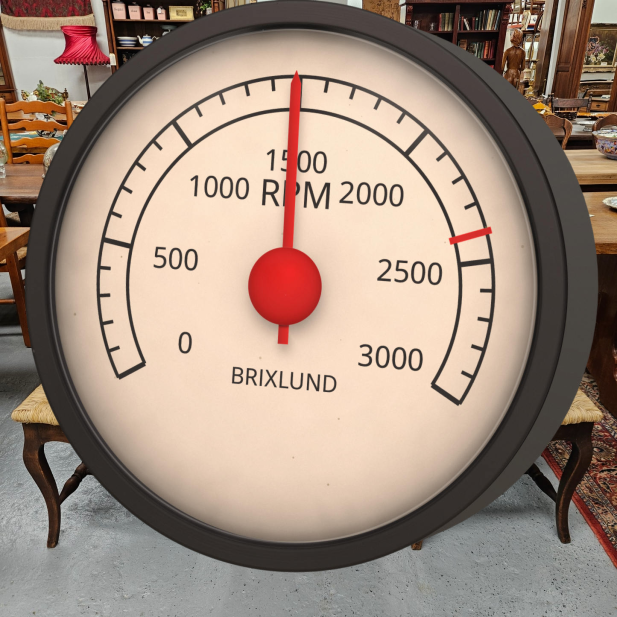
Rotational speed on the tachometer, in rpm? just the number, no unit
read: 1500
